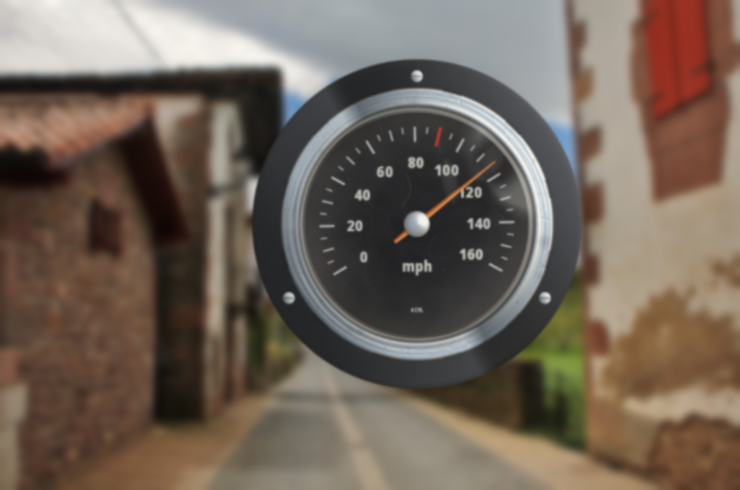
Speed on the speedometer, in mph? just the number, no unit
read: 115
